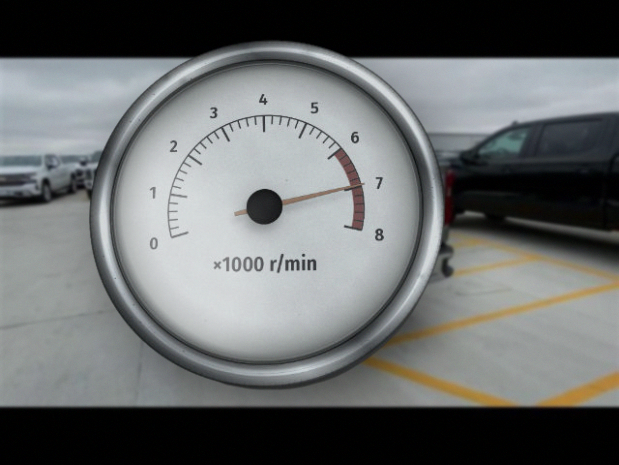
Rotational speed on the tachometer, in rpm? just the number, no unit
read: 7000
